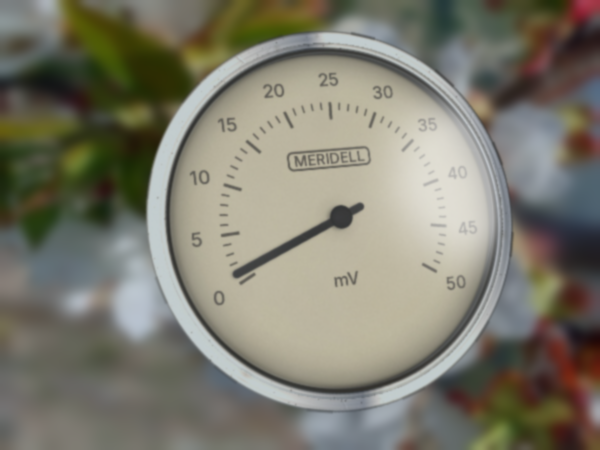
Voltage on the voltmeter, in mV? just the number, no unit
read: 1
